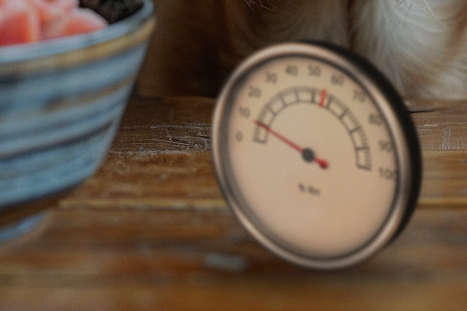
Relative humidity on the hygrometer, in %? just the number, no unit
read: 10
